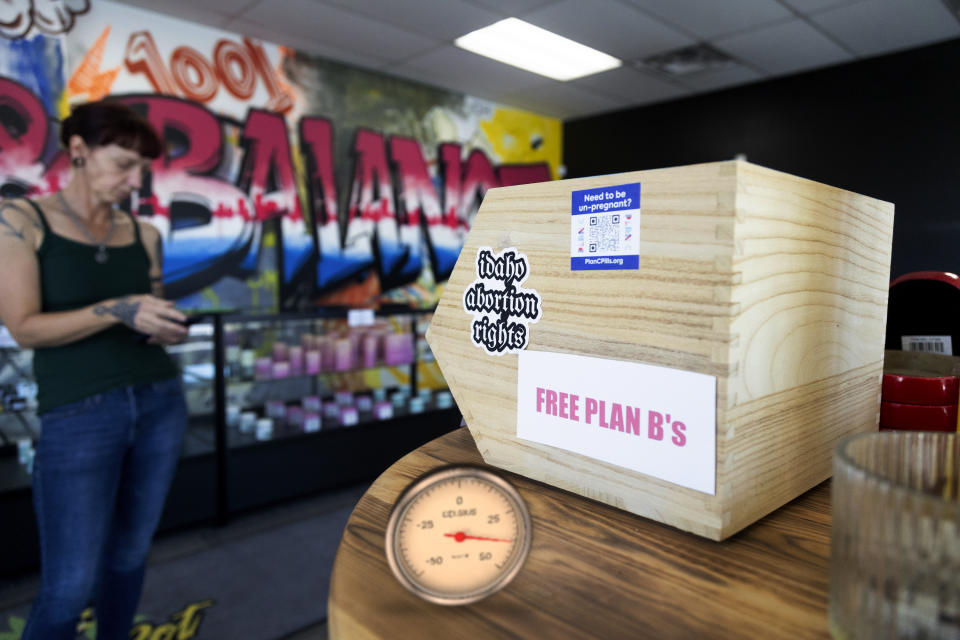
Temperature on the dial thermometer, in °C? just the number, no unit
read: 37.5
